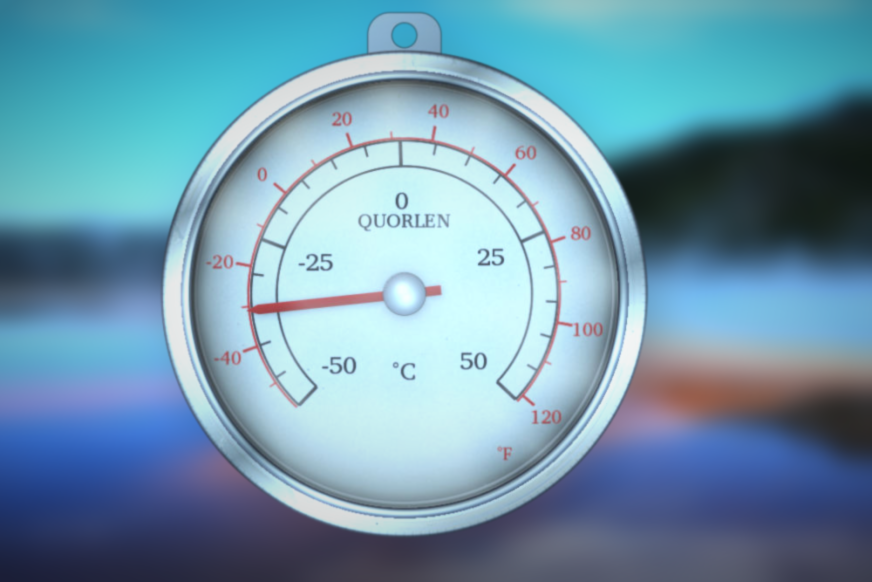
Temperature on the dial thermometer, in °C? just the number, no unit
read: -35
